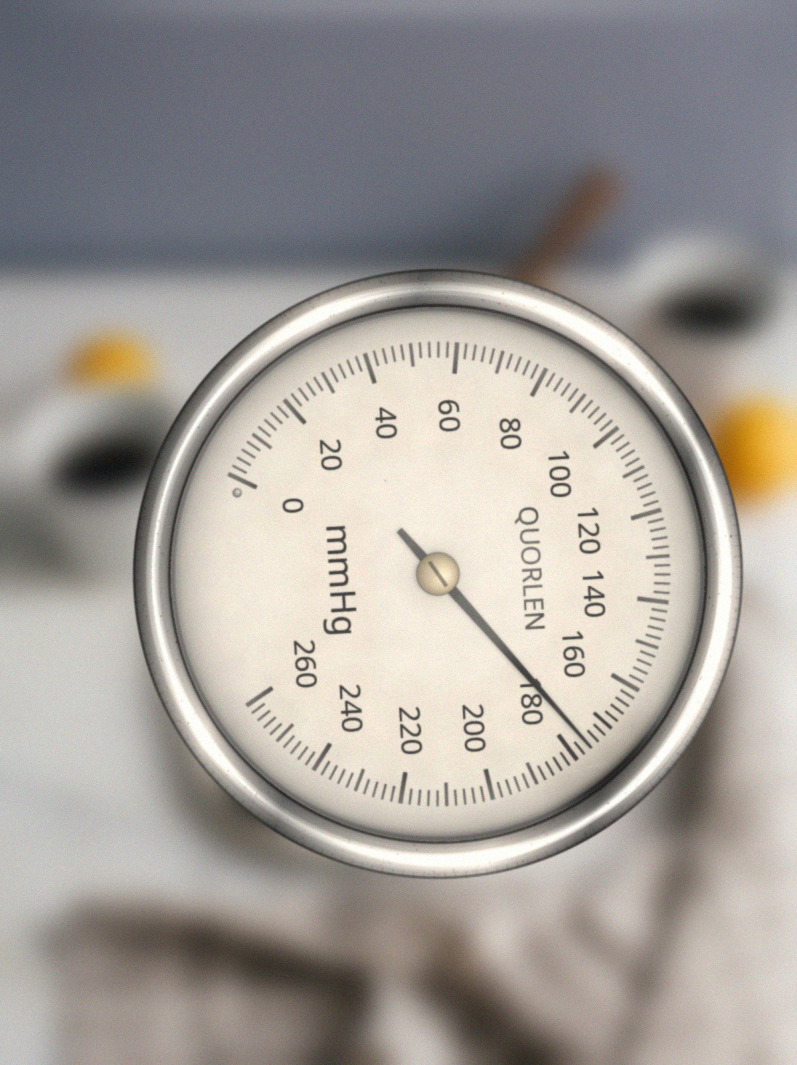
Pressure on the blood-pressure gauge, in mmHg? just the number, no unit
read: 176
